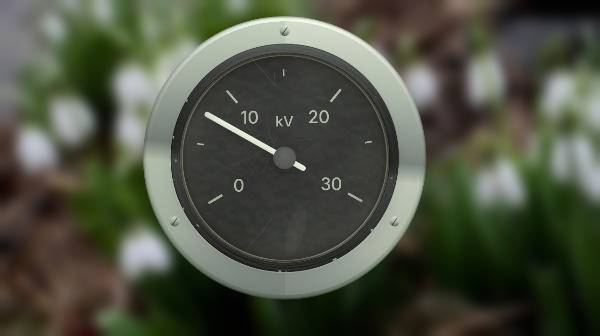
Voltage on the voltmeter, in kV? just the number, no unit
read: 7.5
